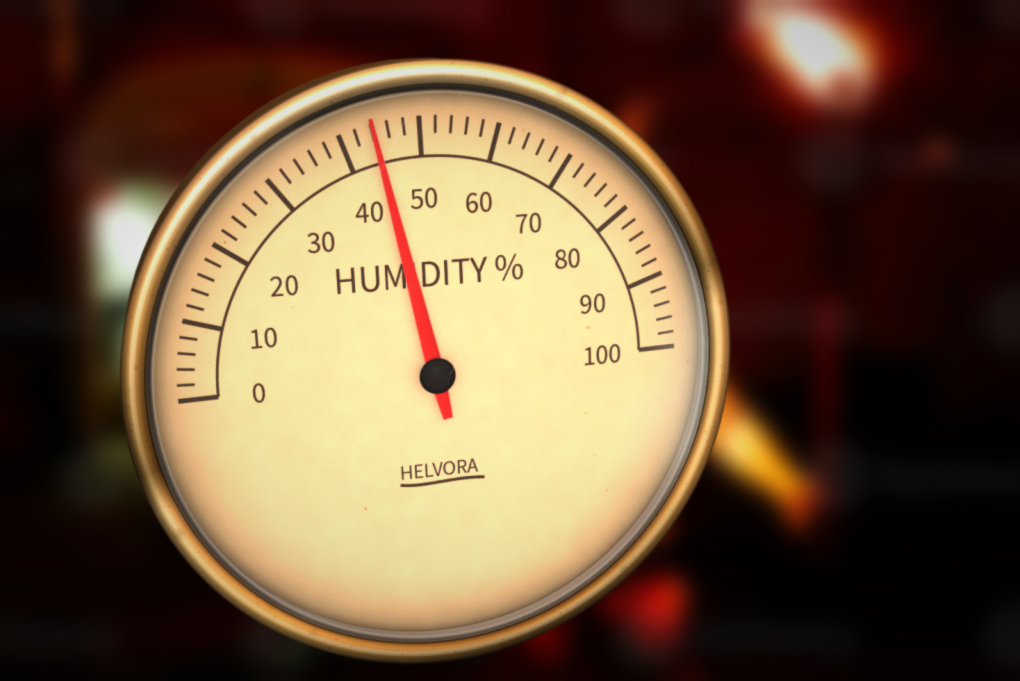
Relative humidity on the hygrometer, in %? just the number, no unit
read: 44
